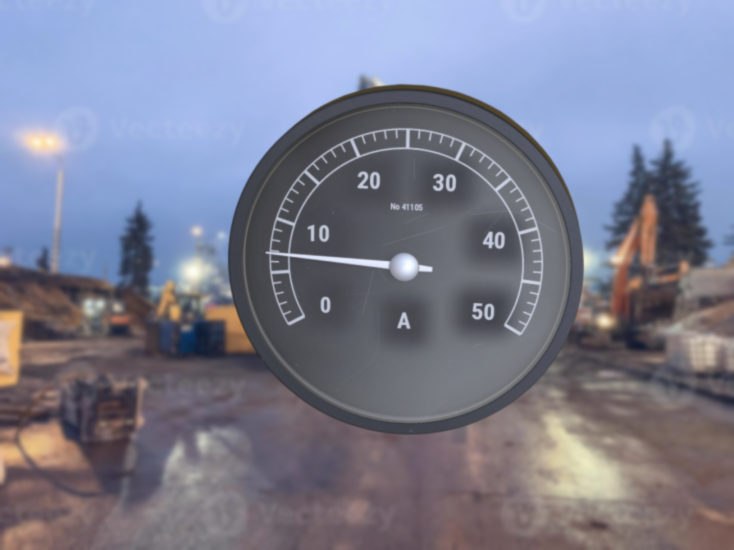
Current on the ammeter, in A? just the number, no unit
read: 7
